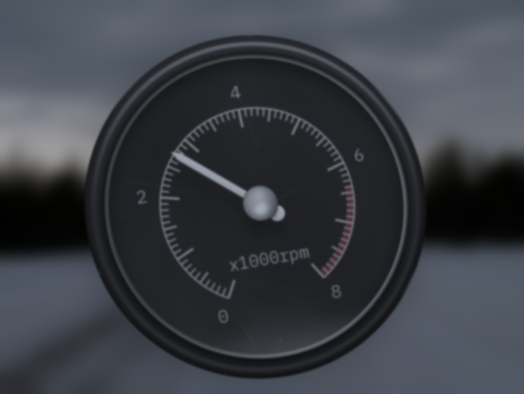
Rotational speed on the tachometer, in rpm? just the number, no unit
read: 2700
